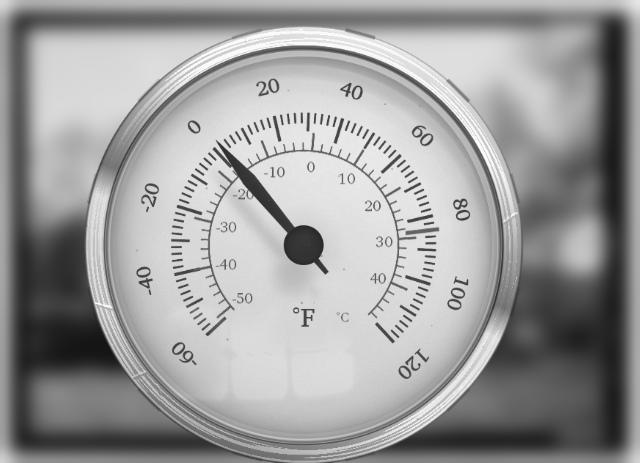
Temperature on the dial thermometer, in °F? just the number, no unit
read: 2
